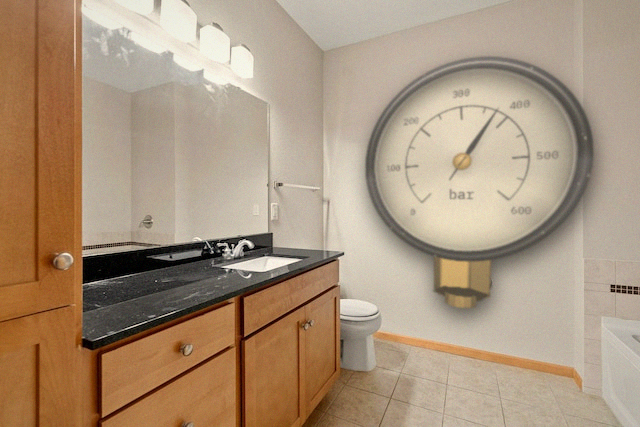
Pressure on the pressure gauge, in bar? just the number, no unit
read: 375
